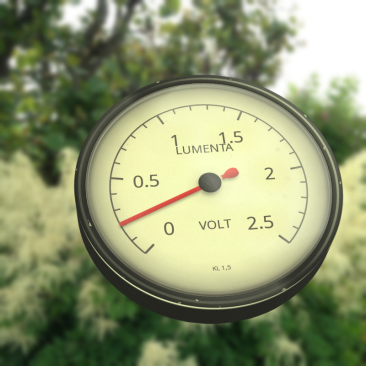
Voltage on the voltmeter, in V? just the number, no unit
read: 0.2
